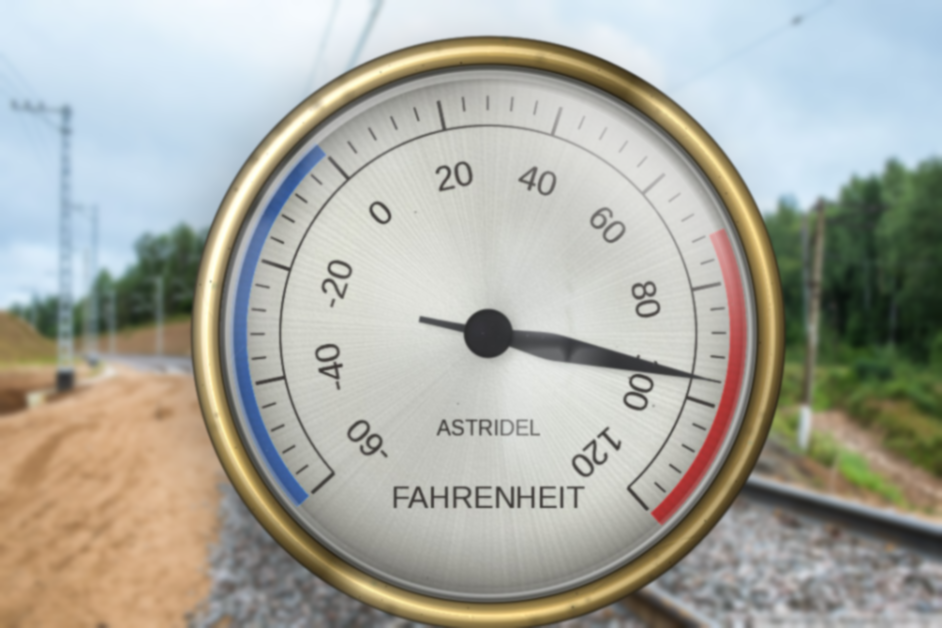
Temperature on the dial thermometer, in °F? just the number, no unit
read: 96
